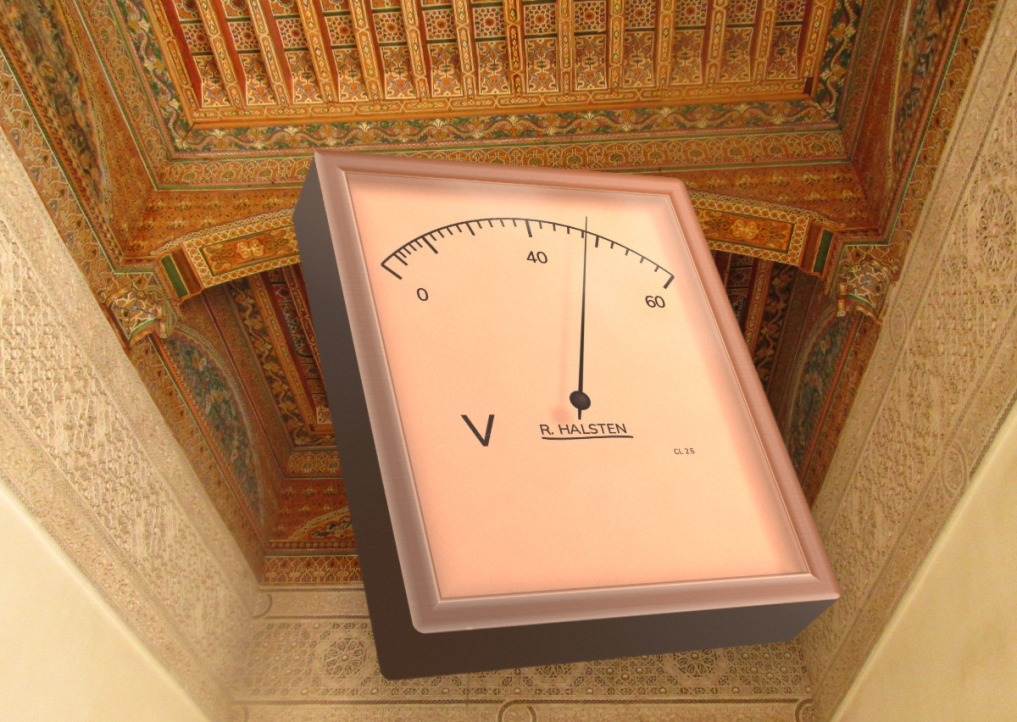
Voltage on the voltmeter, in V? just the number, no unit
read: 48
